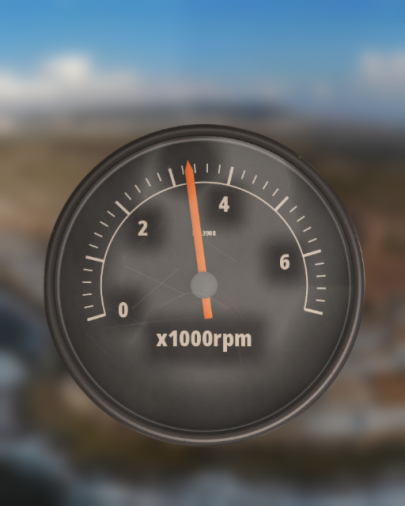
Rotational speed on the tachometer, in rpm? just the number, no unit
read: 3300
